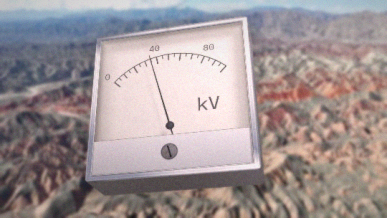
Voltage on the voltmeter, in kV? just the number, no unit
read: 35
